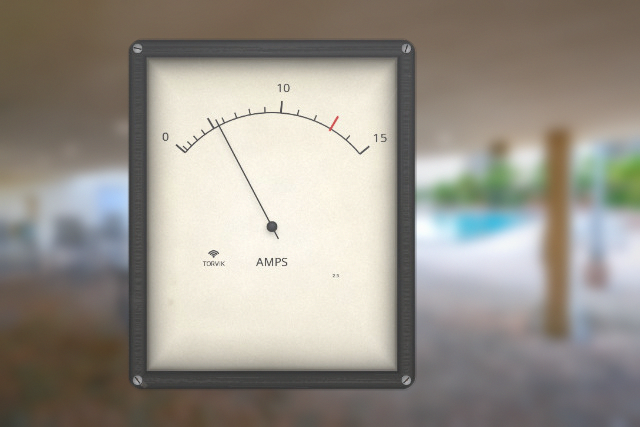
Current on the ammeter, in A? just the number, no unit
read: 5.5
